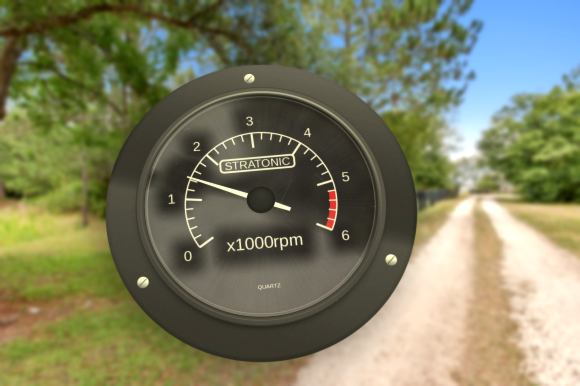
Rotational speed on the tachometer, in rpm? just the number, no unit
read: 1400
